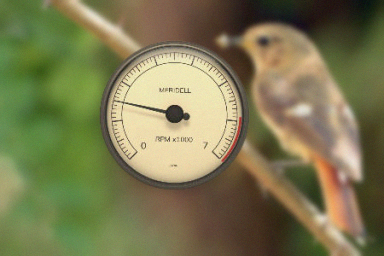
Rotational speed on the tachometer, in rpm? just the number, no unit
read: 1500
